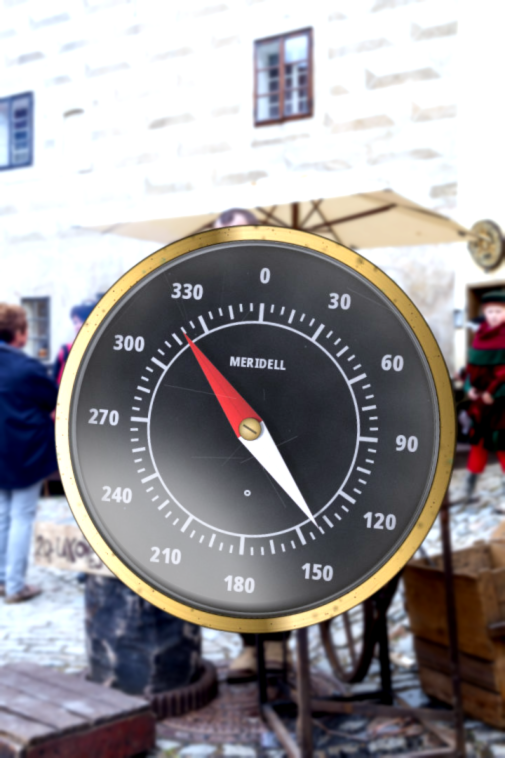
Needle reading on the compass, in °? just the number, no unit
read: 320
